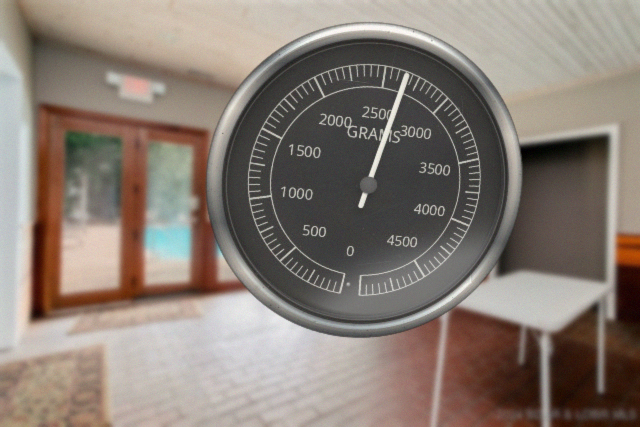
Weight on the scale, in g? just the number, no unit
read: 2650
